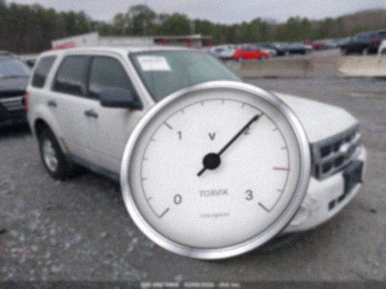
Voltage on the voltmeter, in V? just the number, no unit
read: 2
